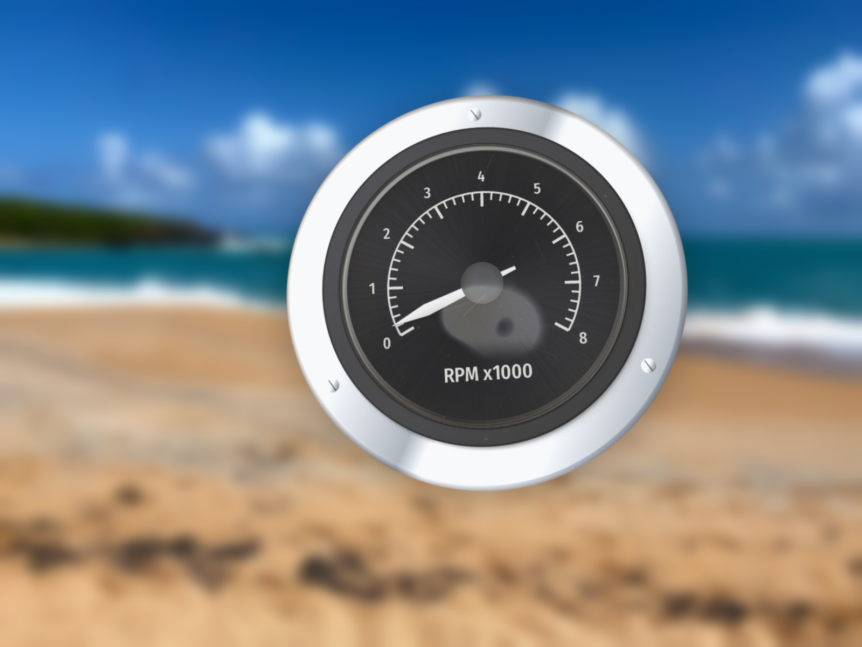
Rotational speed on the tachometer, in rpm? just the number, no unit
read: 200
